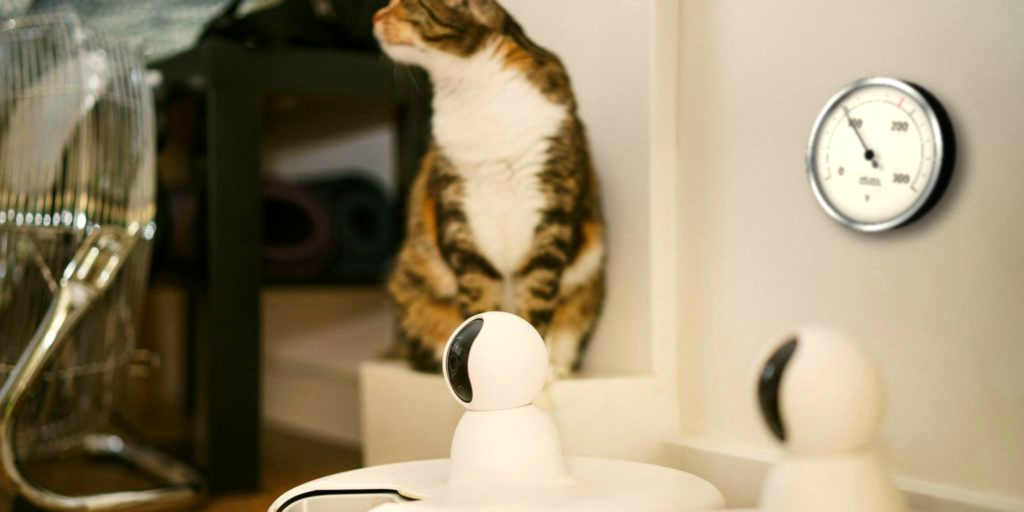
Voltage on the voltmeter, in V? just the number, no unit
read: 100
